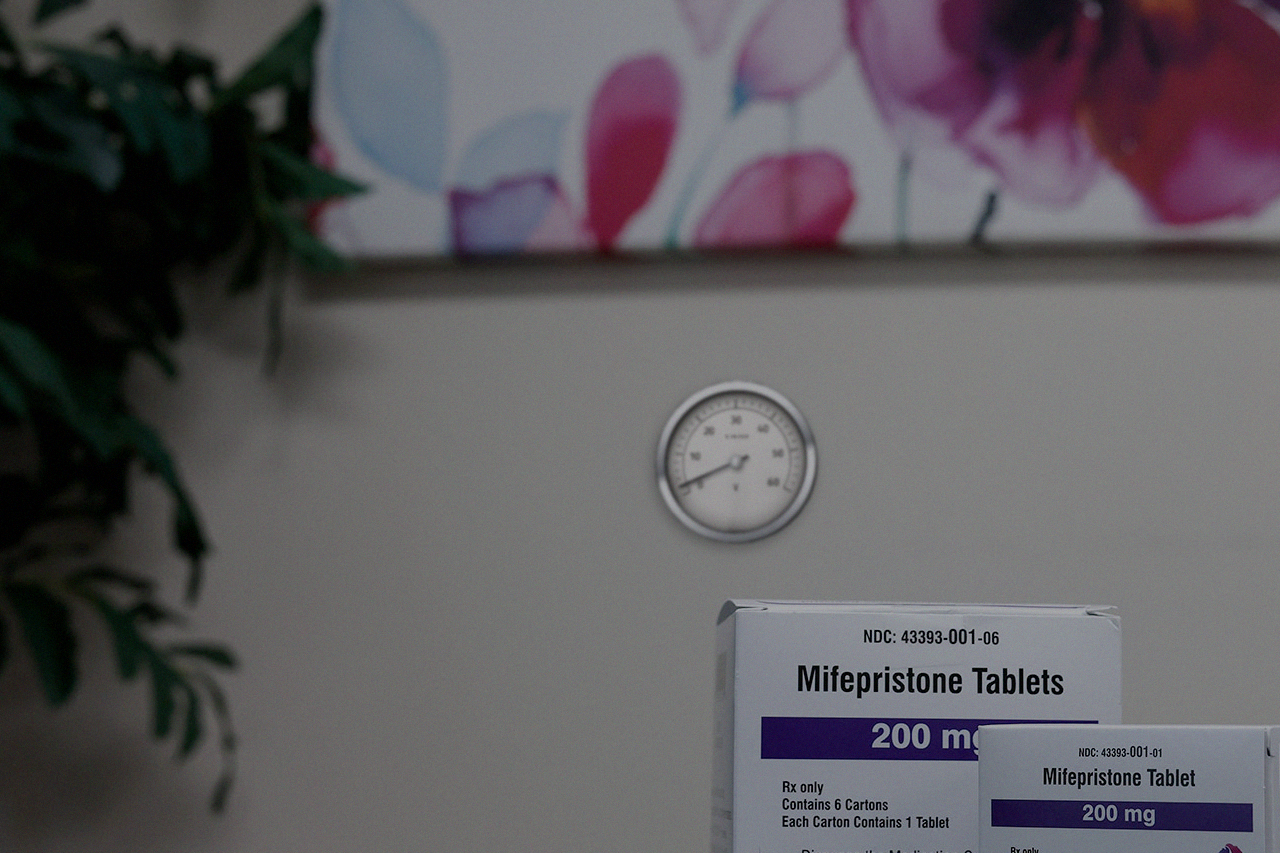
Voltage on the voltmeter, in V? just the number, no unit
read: 2
